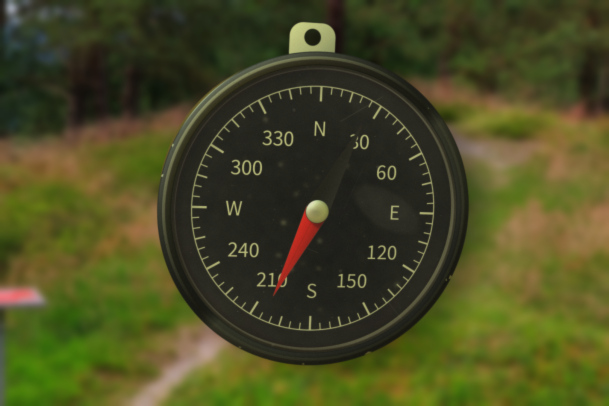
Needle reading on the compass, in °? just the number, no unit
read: 205
